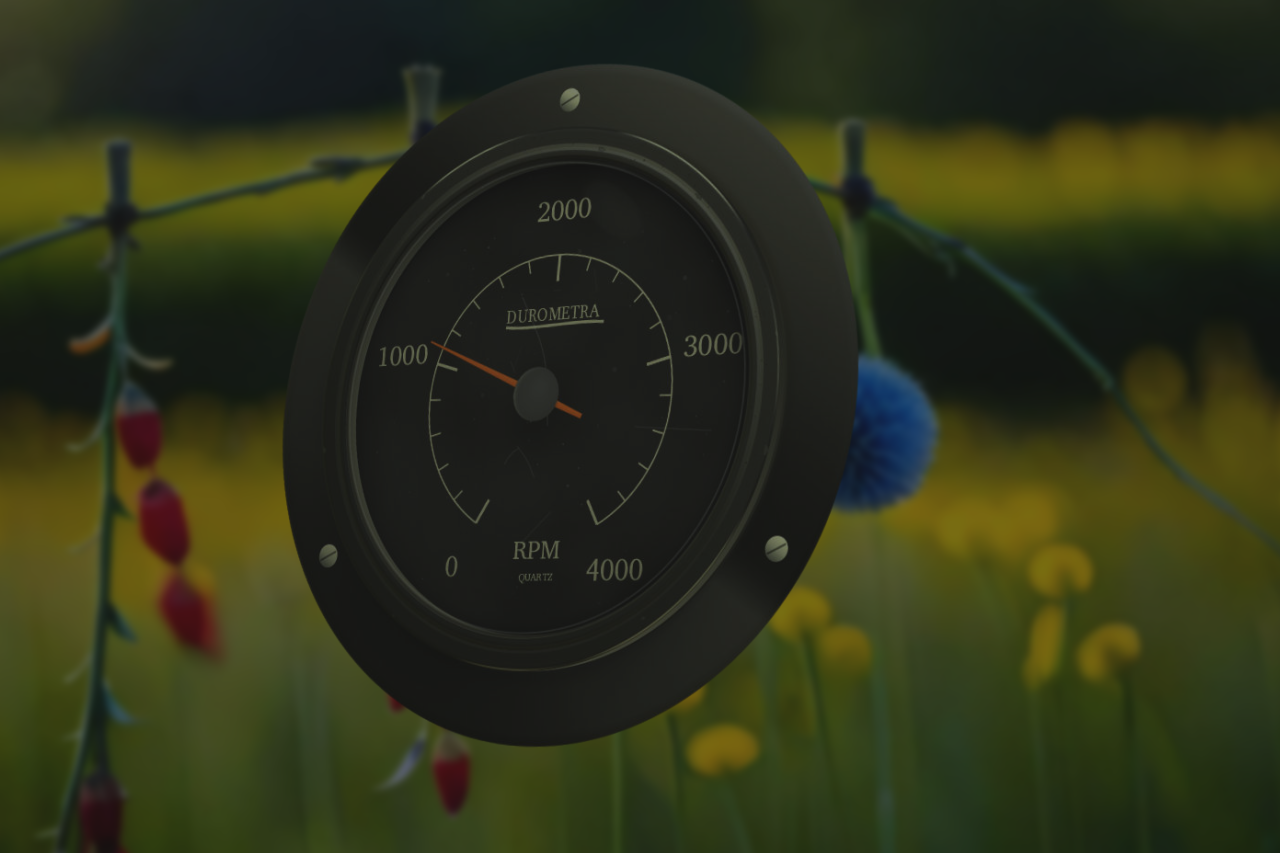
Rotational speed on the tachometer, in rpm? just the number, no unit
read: 1100
